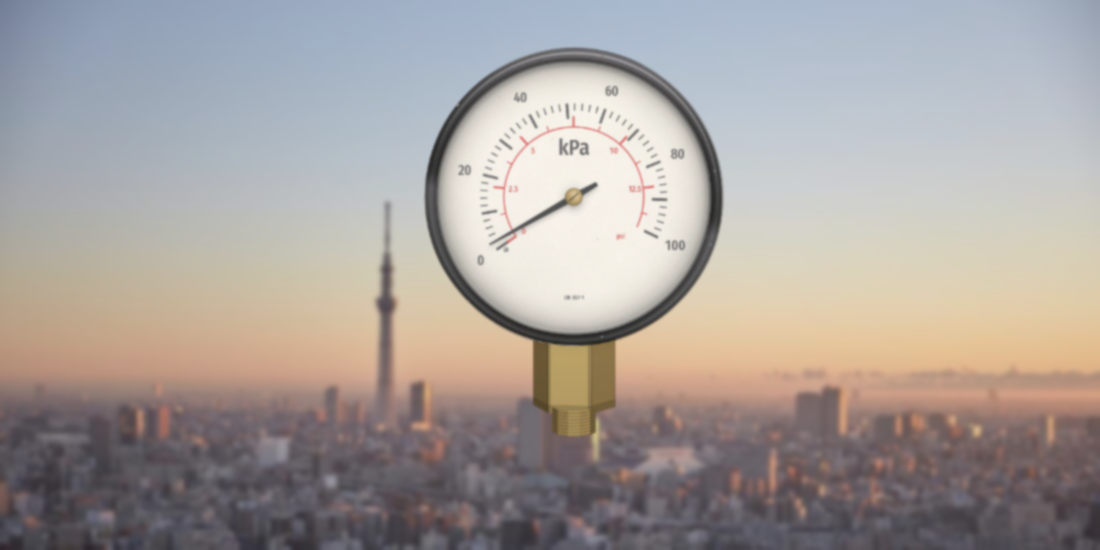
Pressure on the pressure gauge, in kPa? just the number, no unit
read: 2
